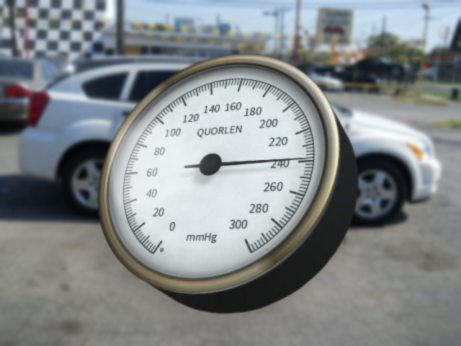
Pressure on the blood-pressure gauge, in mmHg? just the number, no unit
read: 240
